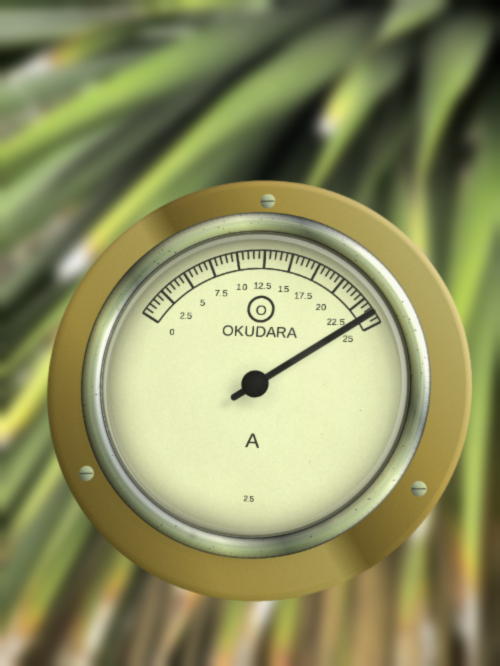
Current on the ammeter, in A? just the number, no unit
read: 24
